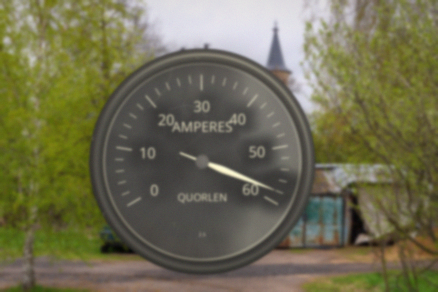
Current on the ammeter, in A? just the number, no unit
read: 58
